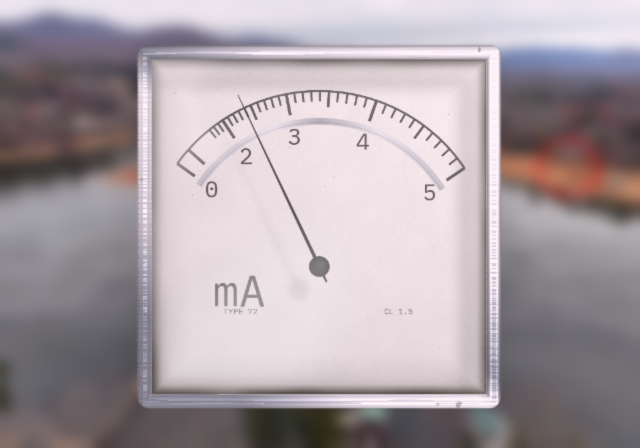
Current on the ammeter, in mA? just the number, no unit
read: 2.4
